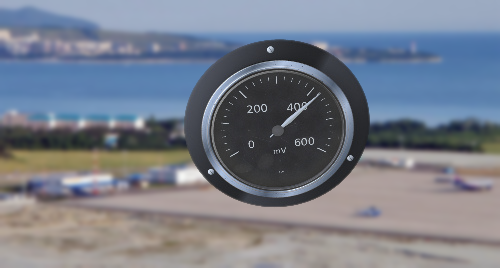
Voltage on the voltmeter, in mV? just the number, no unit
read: 420
